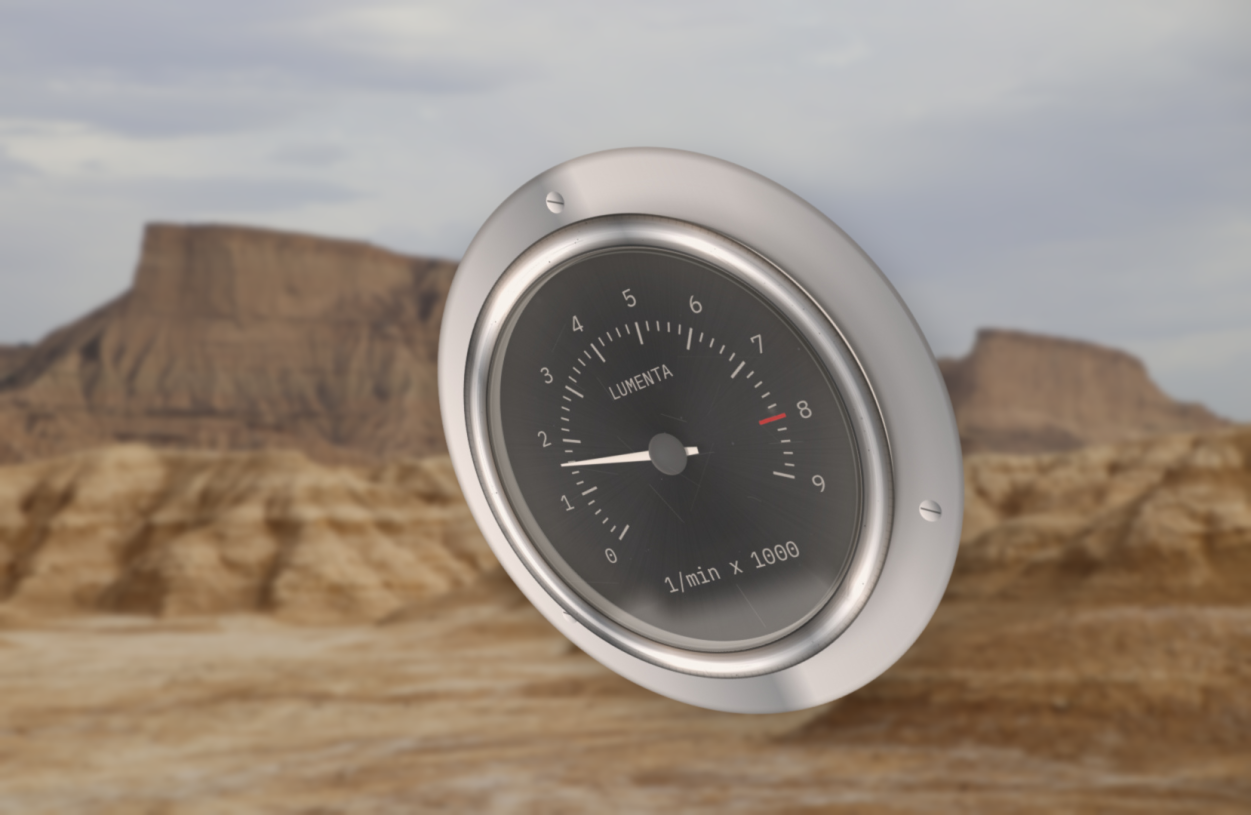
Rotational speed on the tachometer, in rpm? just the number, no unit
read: 1600
